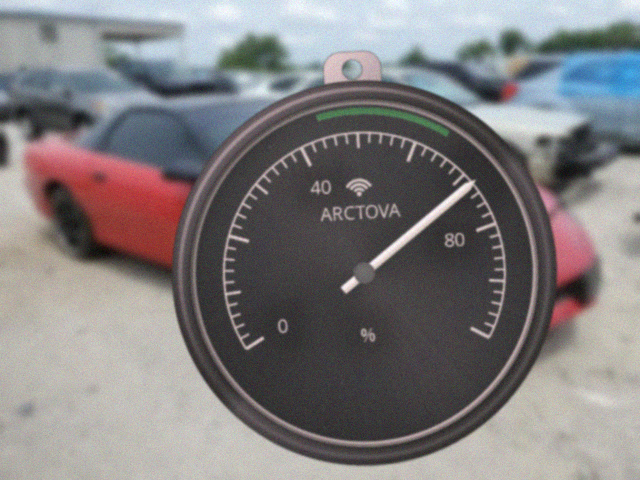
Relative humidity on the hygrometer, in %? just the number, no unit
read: 72
